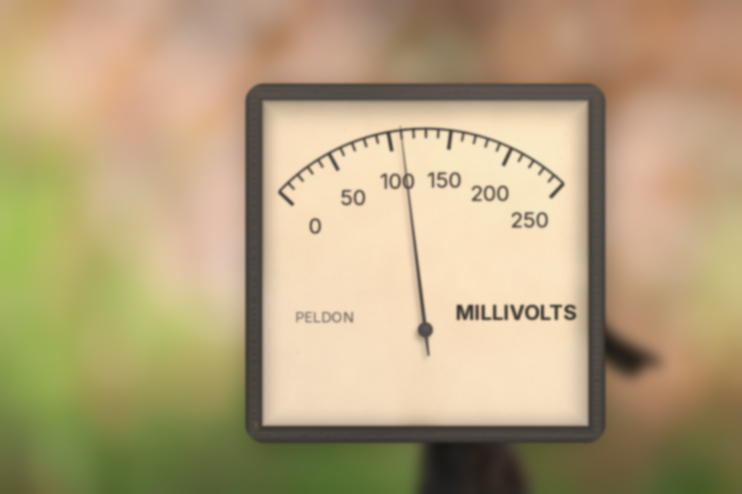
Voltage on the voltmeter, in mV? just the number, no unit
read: 110
